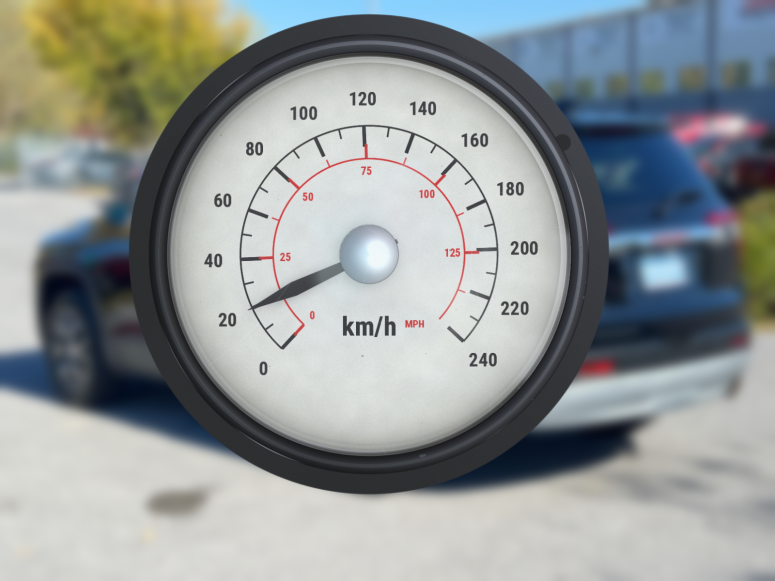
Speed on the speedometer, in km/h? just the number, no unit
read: 20
